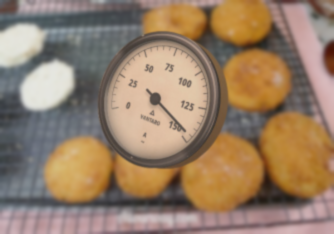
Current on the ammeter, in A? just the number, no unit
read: 145
